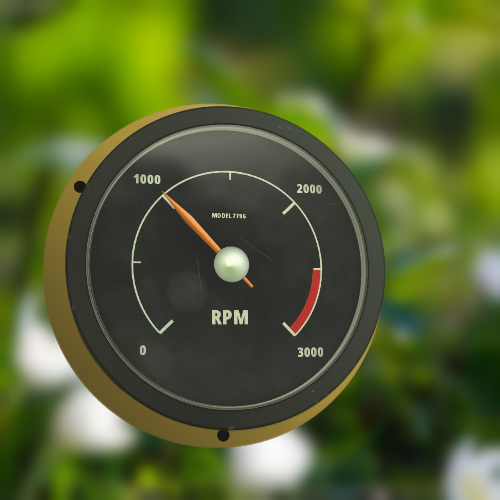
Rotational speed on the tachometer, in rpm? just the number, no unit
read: 1000
